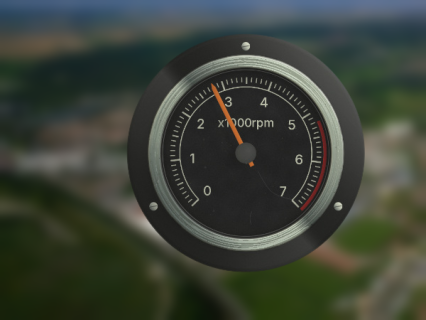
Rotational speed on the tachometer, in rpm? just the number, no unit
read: 2800
